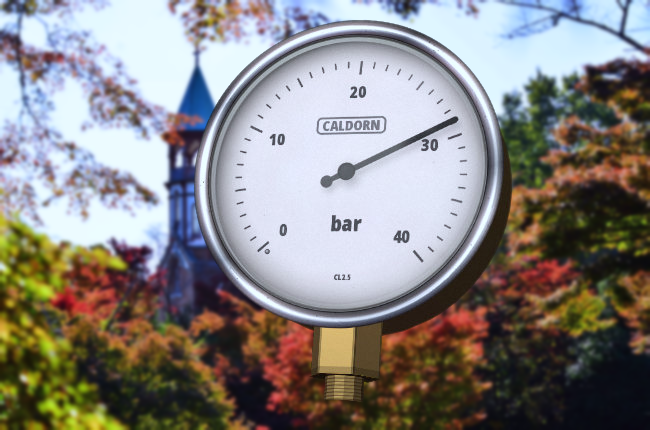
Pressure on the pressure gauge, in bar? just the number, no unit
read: 29
